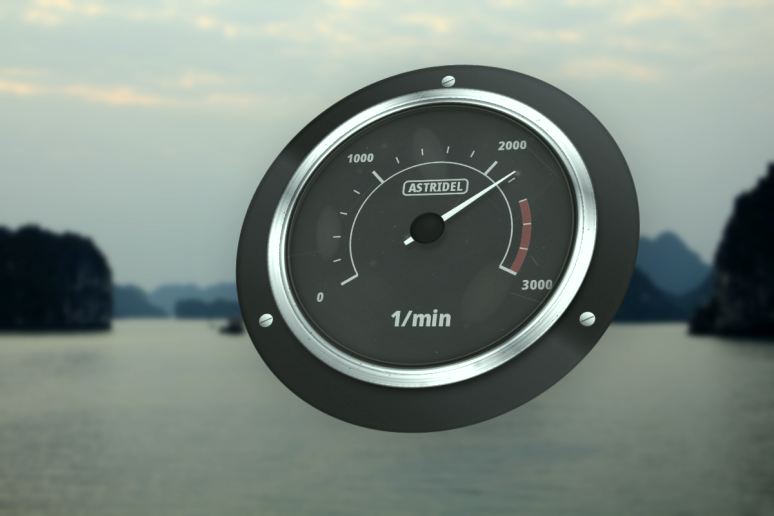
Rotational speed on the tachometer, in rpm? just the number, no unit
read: 2200
